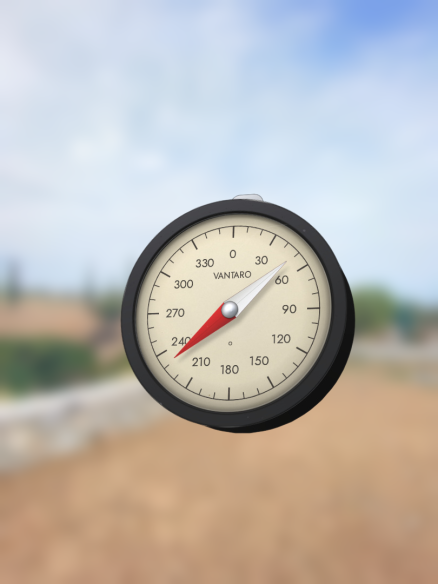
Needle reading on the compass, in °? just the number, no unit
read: 230
